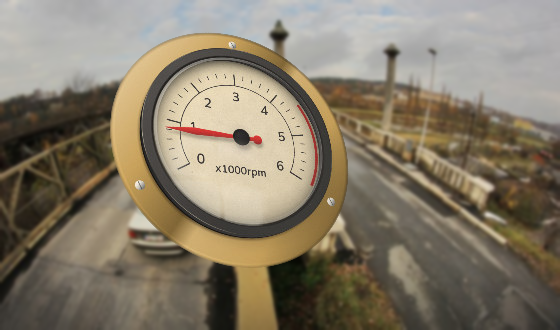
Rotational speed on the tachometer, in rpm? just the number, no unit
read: 800
